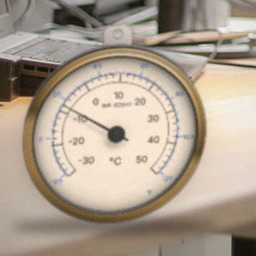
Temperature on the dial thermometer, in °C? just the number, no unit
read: -8
